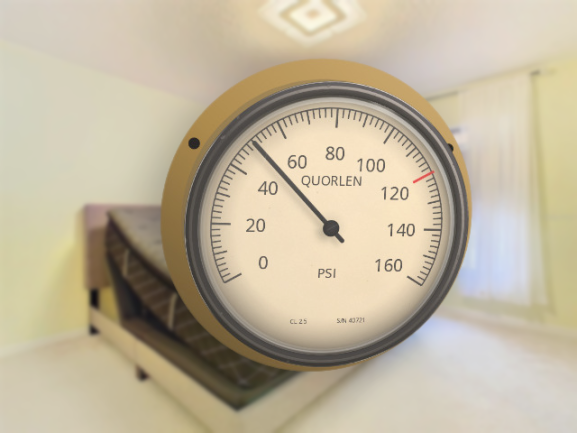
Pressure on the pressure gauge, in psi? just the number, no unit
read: 50
